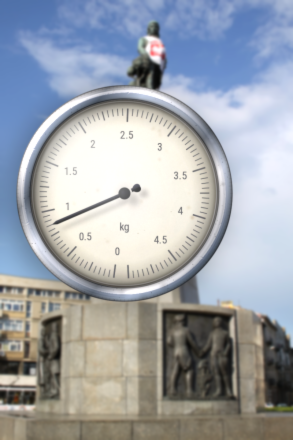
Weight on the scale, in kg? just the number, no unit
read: 0.85
